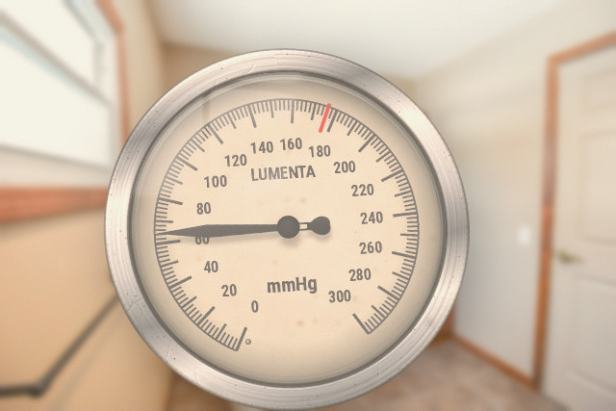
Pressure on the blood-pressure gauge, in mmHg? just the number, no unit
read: 64
